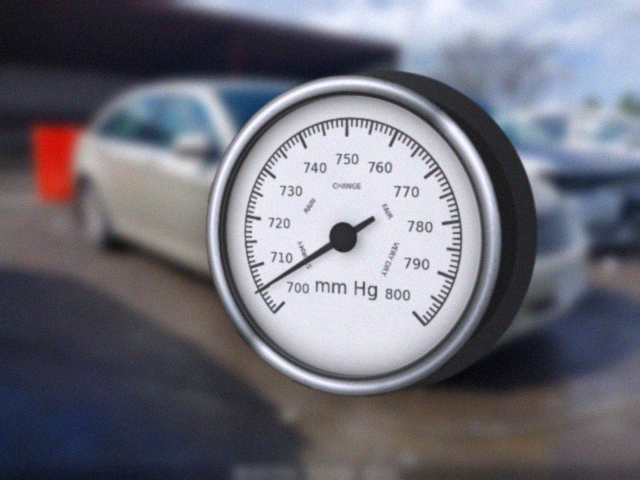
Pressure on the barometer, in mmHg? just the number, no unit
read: 705
